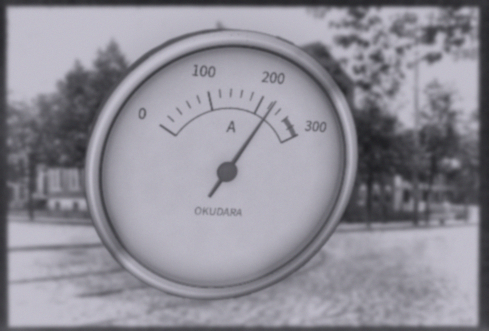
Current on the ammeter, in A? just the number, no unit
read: 220
